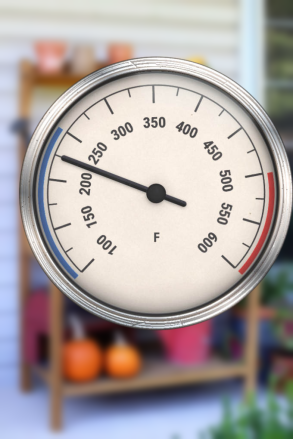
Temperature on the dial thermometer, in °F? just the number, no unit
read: 225
